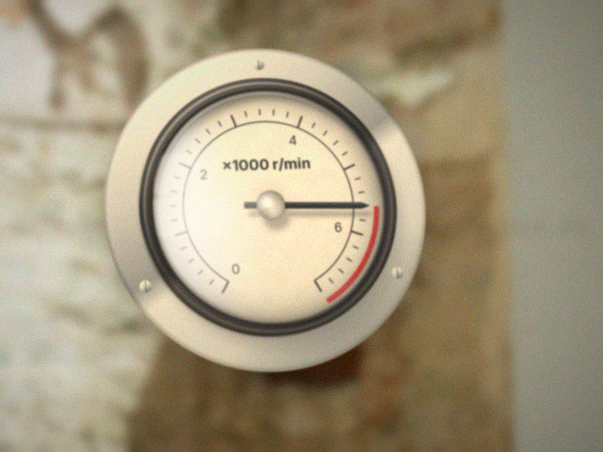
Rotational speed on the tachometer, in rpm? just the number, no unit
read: 5600
